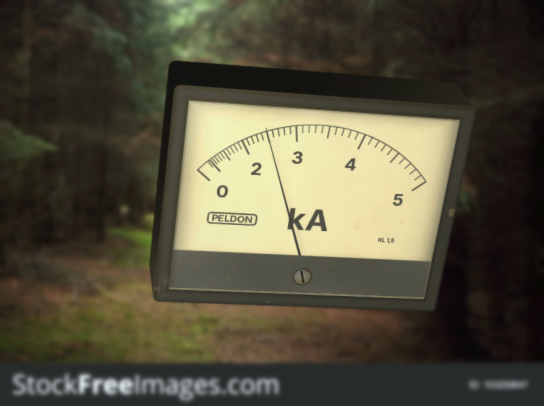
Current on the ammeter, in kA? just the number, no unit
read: 2.5
